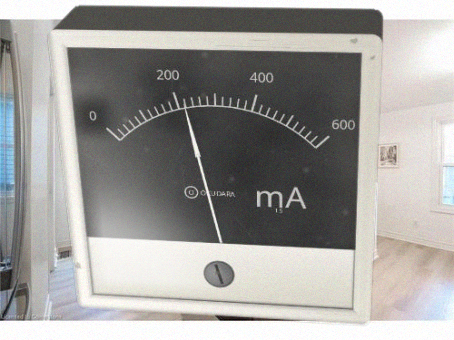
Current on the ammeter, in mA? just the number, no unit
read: 220
